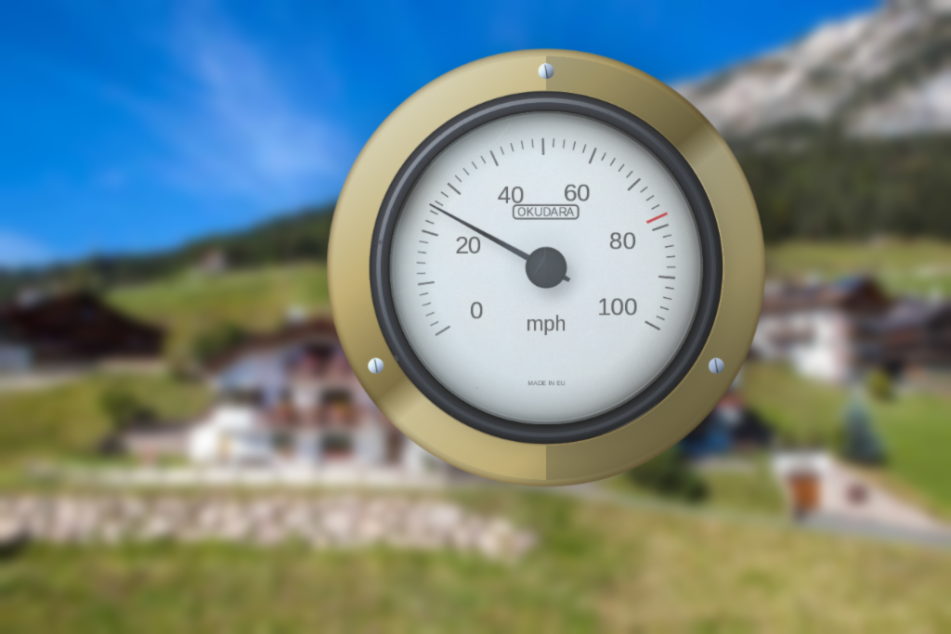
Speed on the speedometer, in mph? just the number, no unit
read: 25
